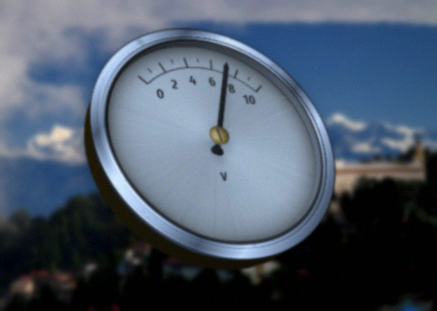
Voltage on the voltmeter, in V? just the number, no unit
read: 7
